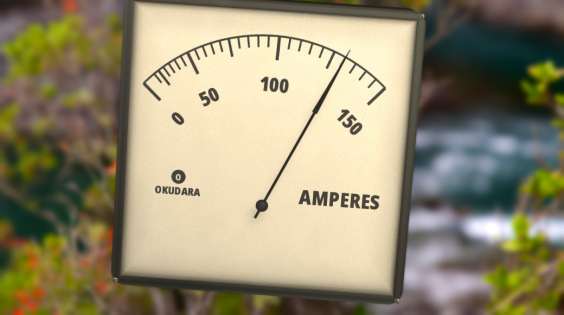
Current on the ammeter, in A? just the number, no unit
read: 130
